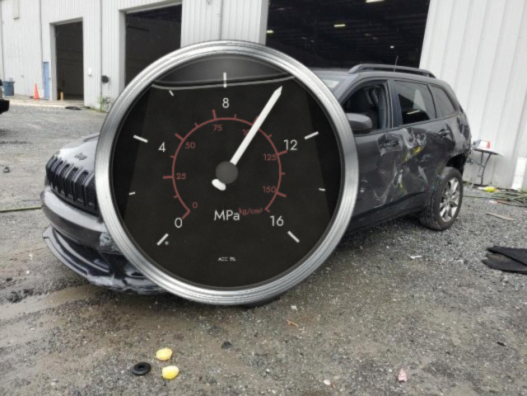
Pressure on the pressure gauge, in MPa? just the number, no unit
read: 10
